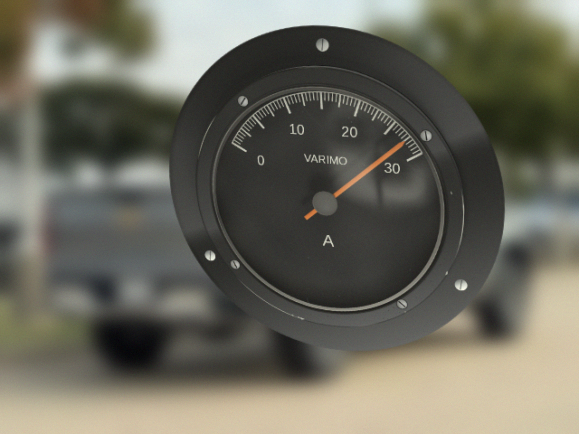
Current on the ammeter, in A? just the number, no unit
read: 27.5
